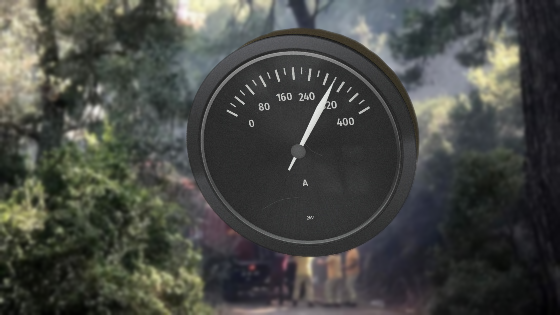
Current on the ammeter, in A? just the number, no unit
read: 300
